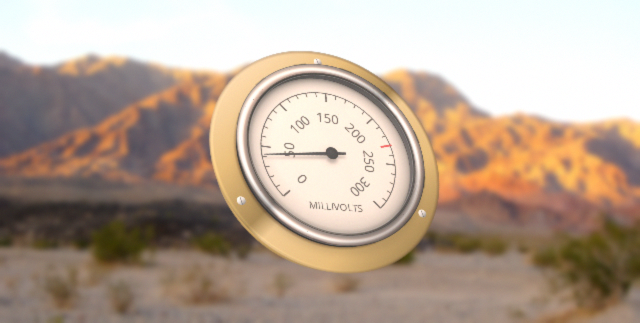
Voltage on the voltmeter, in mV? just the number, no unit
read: 40
